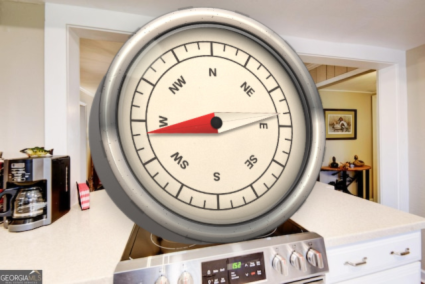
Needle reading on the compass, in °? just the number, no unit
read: 260
